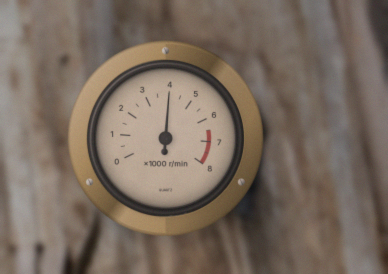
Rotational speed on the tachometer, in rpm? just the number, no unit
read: 4000
